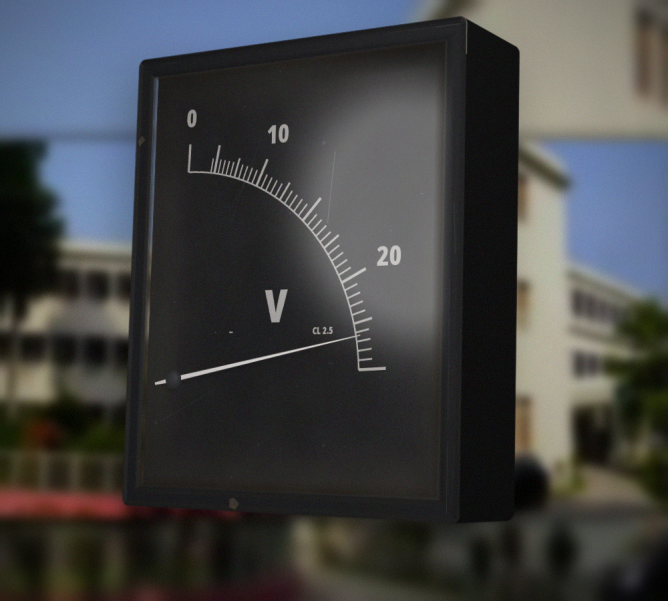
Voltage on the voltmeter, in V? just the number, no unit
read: 23.25
